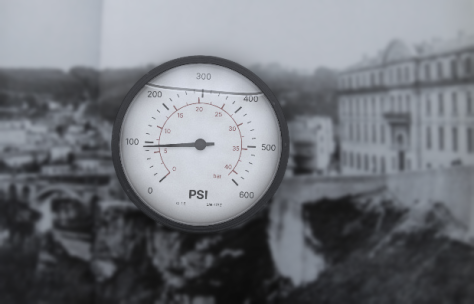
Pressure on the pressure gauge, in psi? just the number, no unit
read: 90
